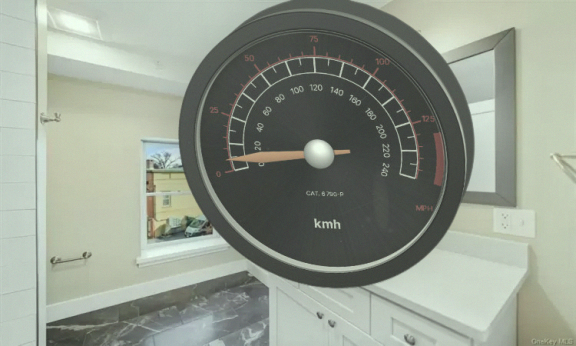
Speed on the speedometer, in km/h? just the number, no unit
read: 10
